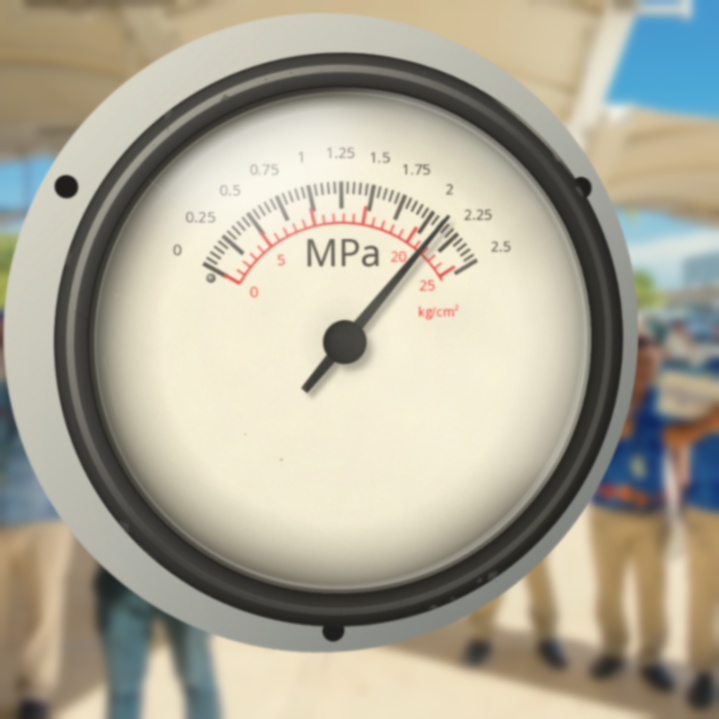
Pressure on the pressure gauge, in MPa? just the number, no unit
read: 2.1
